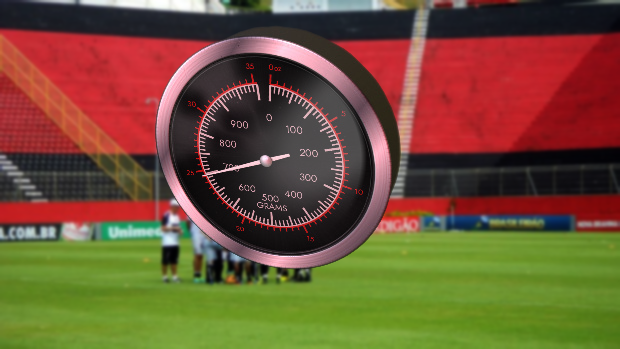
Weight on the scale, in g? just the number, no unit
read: 700
